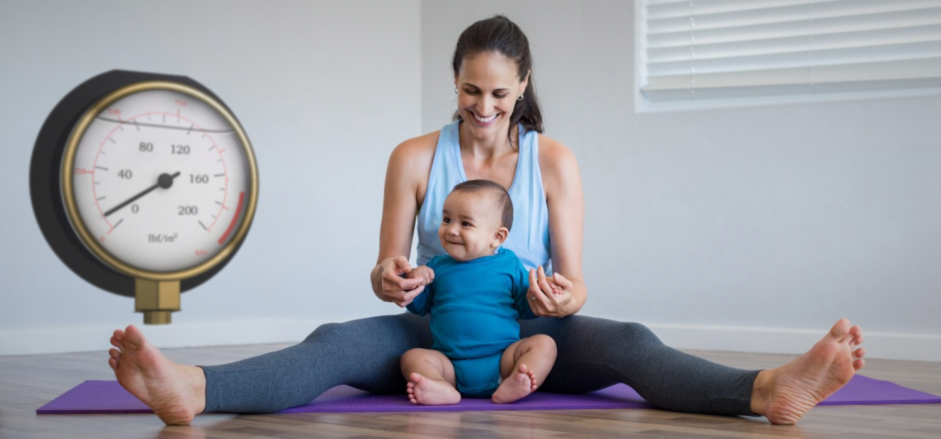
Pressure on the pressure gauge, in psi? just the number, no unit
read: 10
